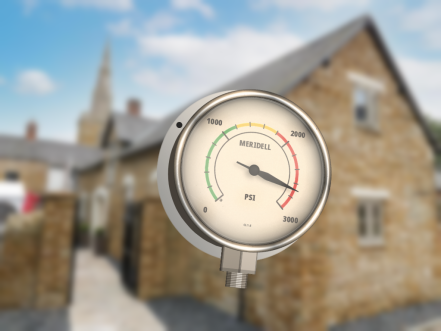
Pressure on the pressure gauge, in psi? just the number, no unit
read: 2700
